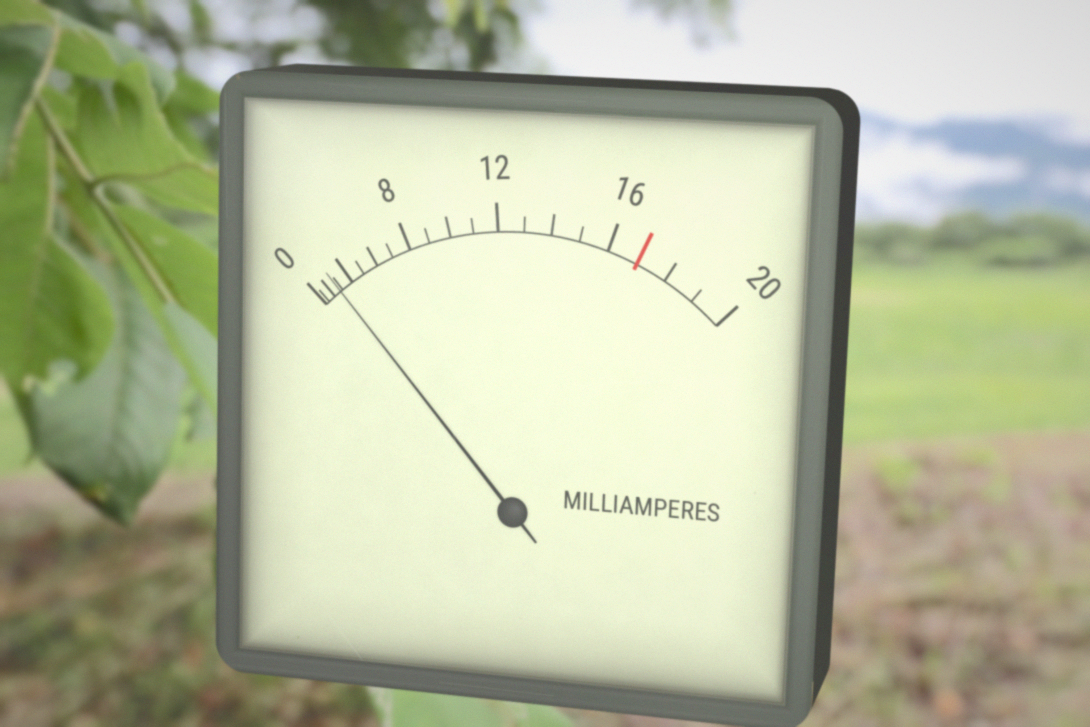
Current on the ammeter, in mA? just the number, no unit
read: 3
